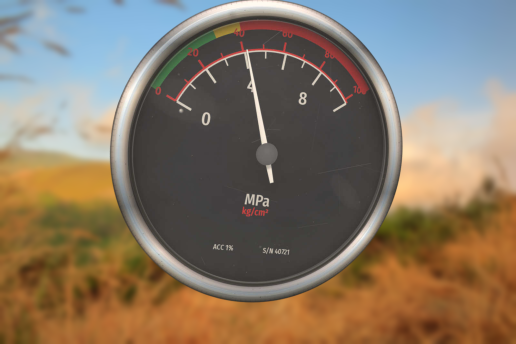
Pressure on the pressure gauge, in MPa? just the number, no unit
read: 4
